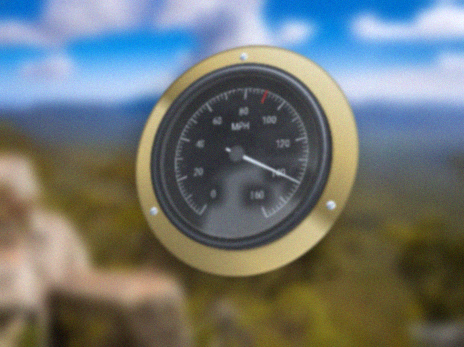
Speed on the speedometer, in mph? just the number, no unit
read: 140
